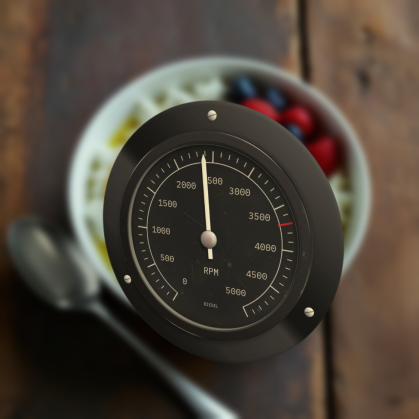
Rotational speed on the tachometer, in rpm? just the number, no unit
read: 2400
